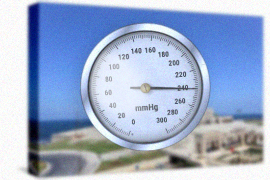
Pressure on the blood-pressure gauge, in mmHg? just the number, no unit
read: 240
